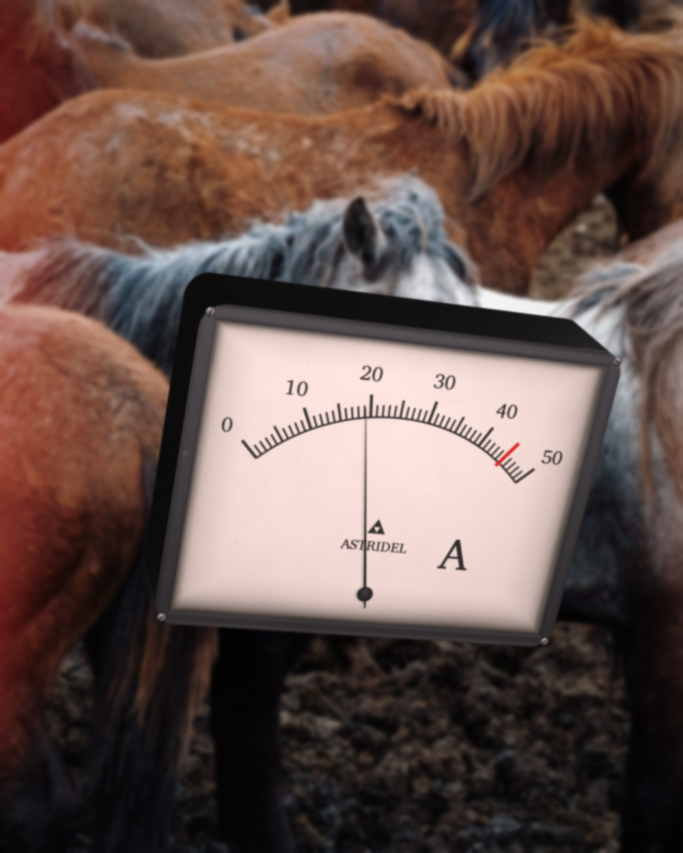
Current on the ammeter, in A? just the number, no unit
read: 19
